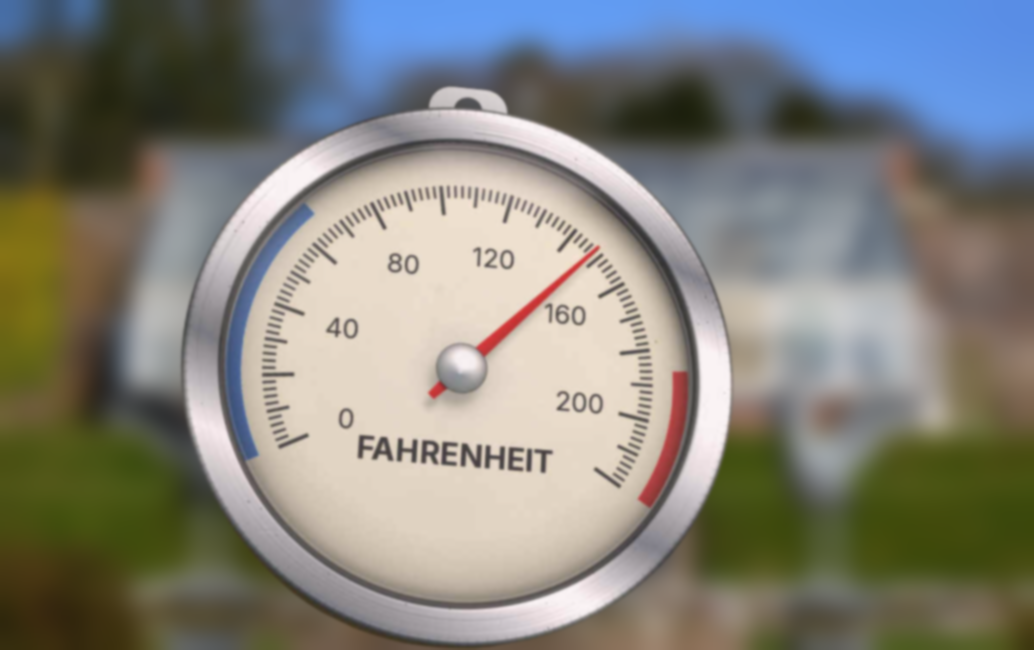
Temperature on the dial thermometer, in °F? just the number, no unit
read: 148
